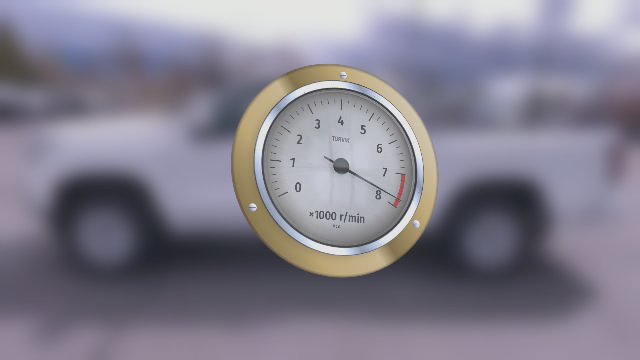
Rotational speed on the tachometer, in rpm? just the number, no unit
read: 7800
